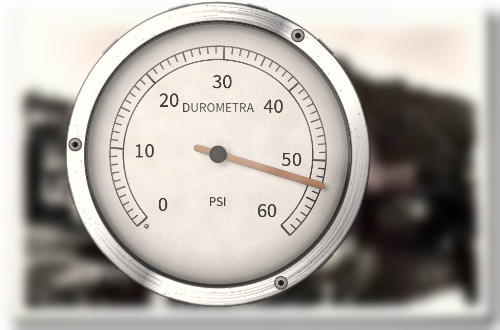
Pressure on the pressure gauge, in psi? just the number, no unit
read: 53
